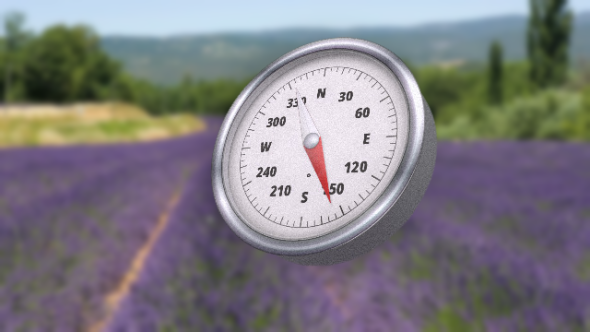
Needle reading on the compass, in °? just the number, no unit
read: 155
